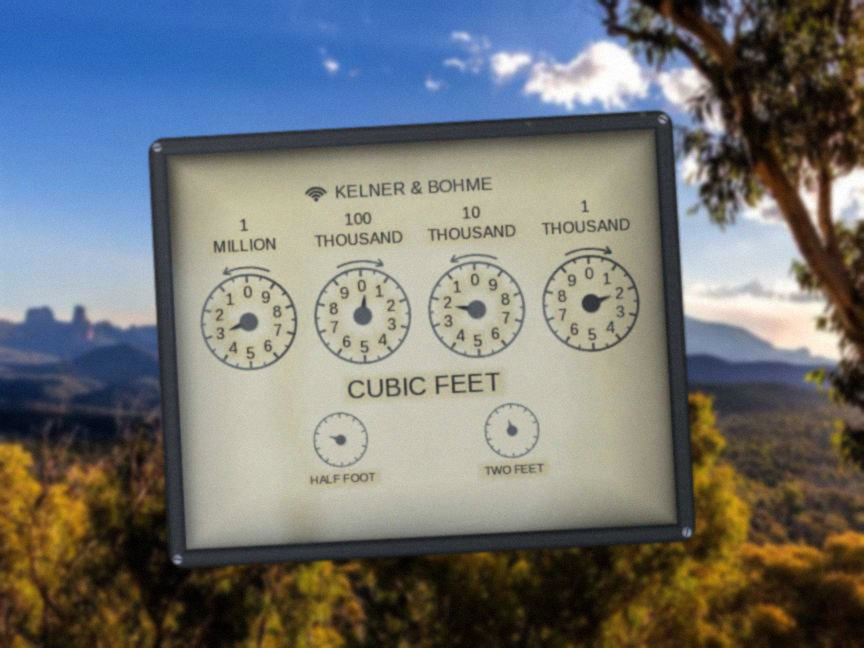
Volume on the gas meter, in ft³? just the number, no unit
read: 302200
